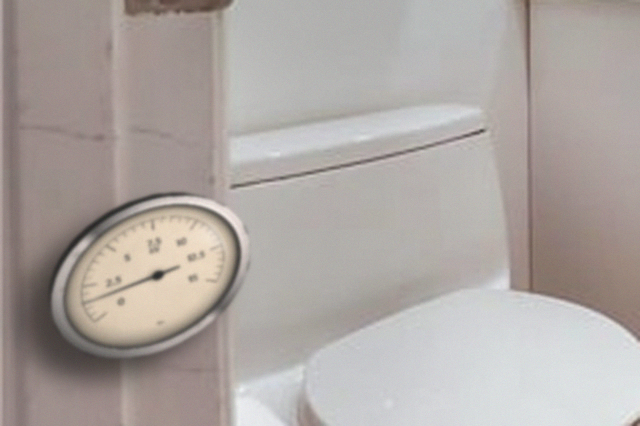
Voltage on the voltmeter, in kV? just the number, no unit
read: 1.5
